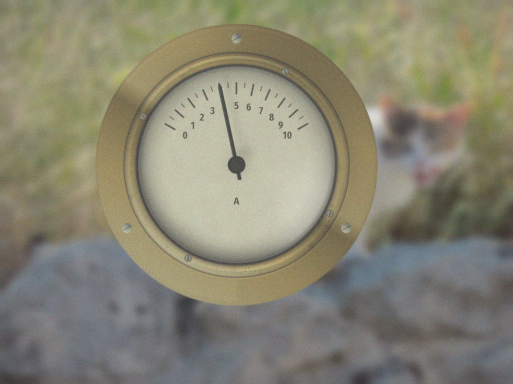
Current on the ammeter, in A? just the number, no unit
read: 4
